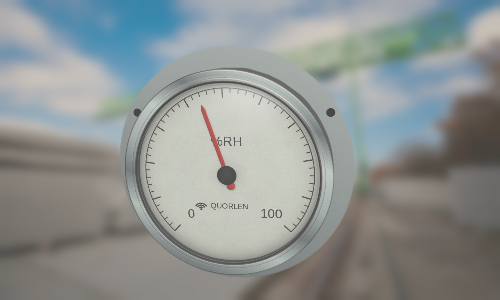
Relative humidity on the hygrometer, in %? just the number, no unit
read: 44
